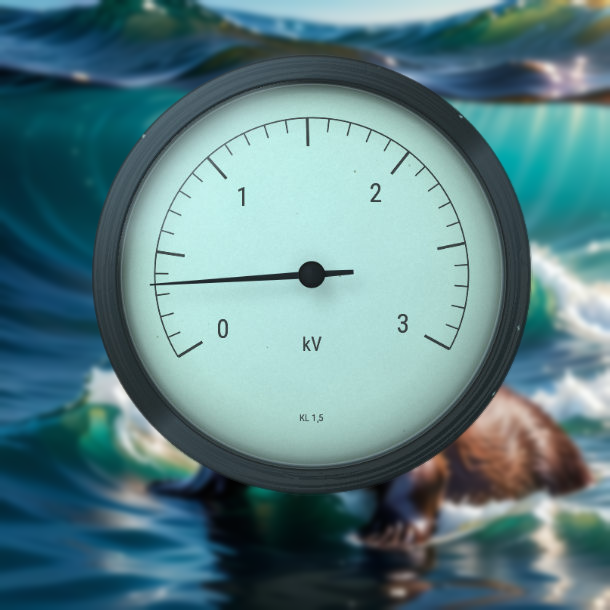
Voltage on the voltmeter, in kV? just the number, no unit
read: 0.35
